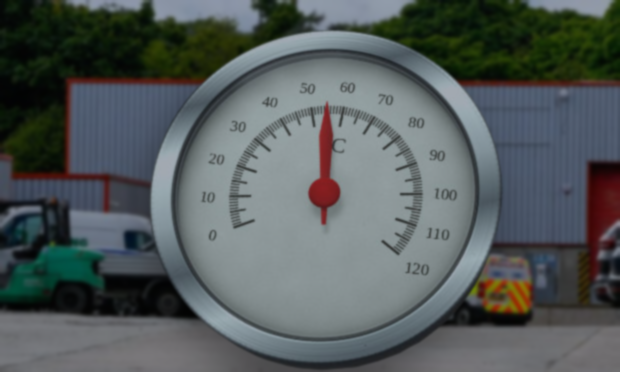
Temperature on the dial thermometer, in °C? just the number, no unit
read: 55
